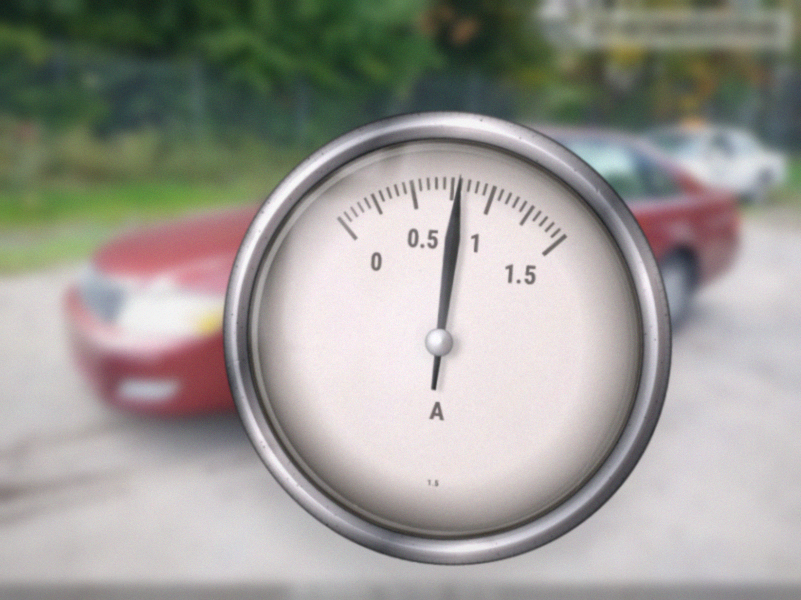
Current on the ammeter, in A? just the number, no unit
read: 0.8
